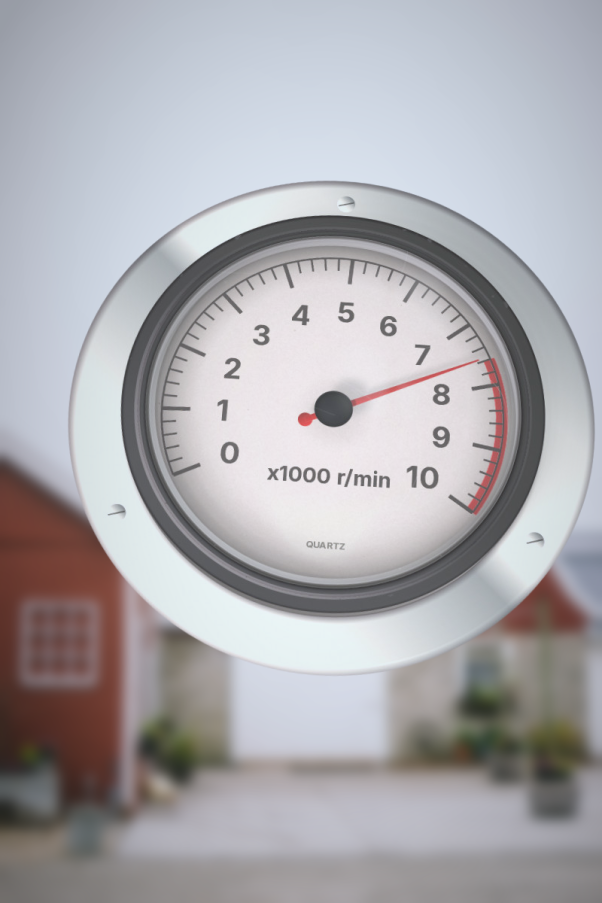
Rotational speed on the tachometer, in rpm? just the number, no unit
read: 7600
